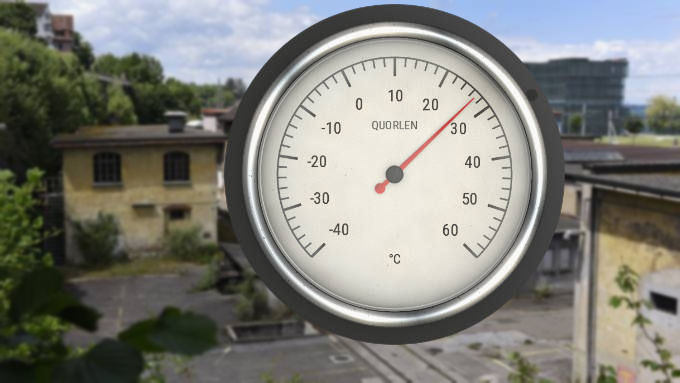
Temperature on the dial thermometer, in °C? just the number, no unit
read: 27
